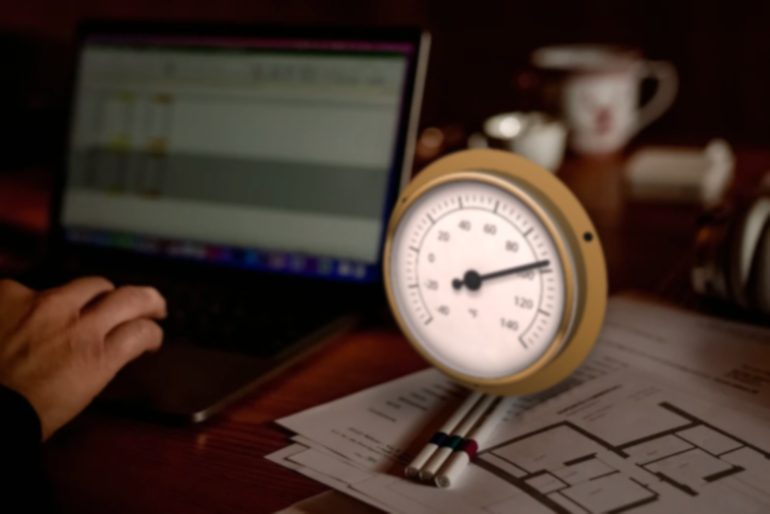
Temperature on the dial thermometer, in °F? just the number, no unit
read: 96
